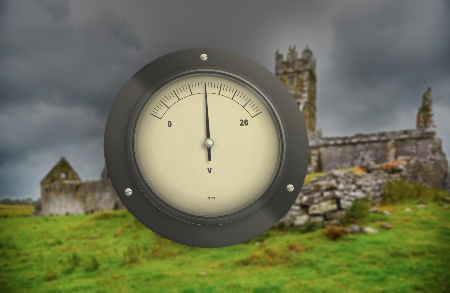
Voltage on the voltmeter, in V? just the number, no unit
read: 10
